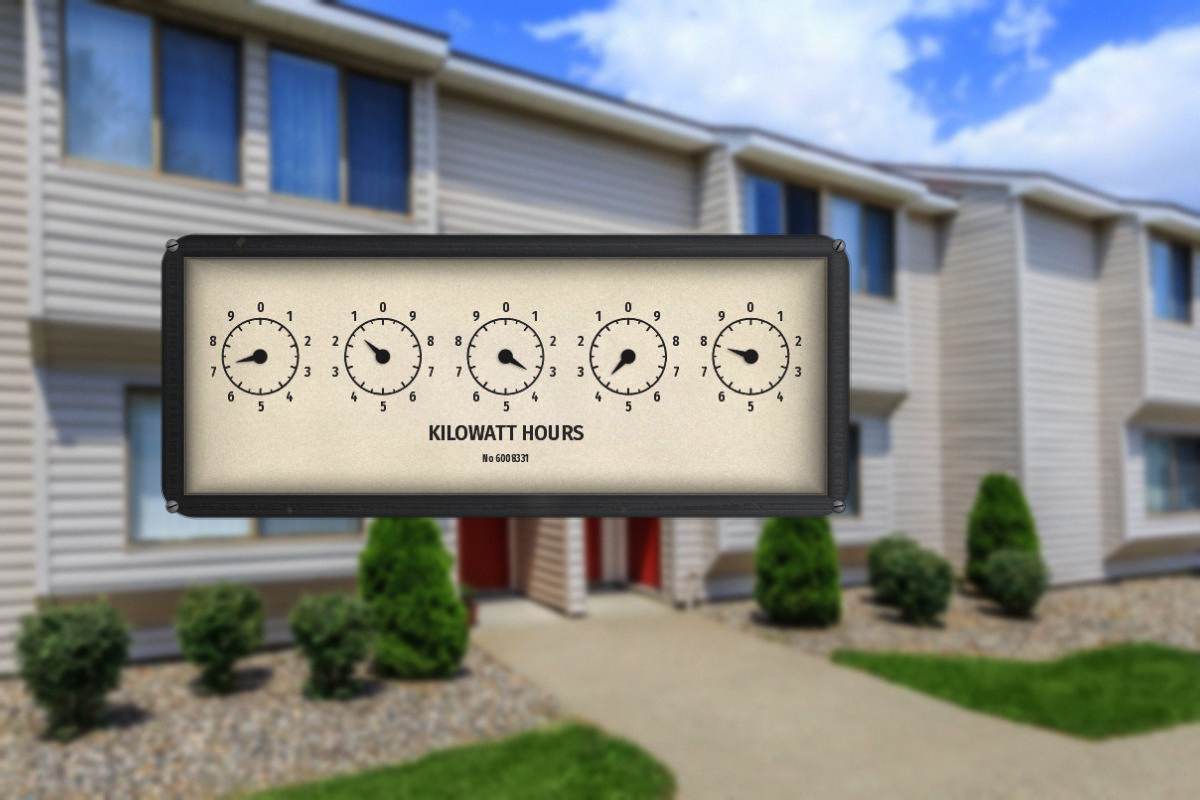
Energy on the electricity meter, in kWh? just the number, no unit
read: 71338
